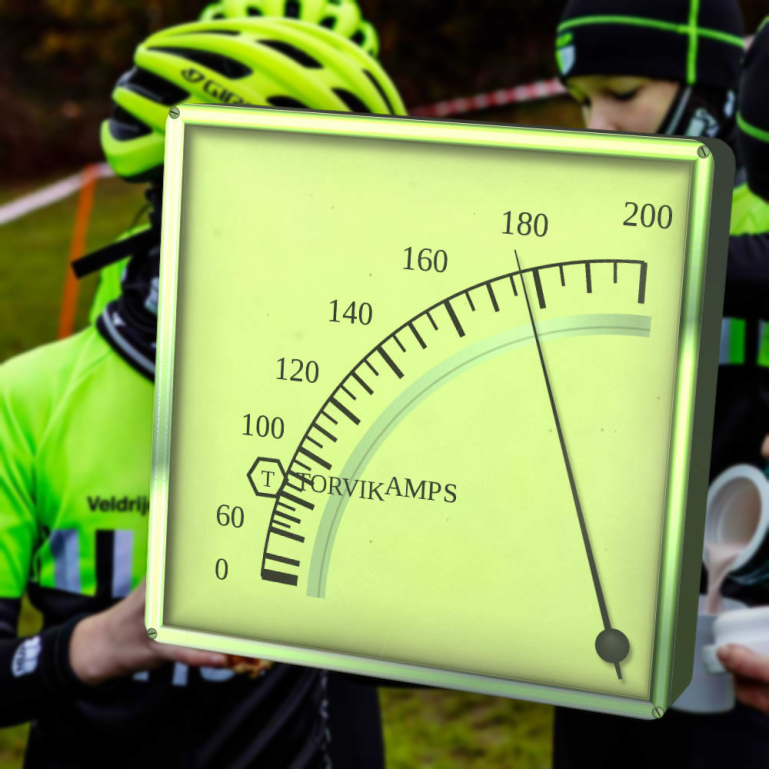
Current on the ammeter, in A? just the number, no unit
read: 177.5
